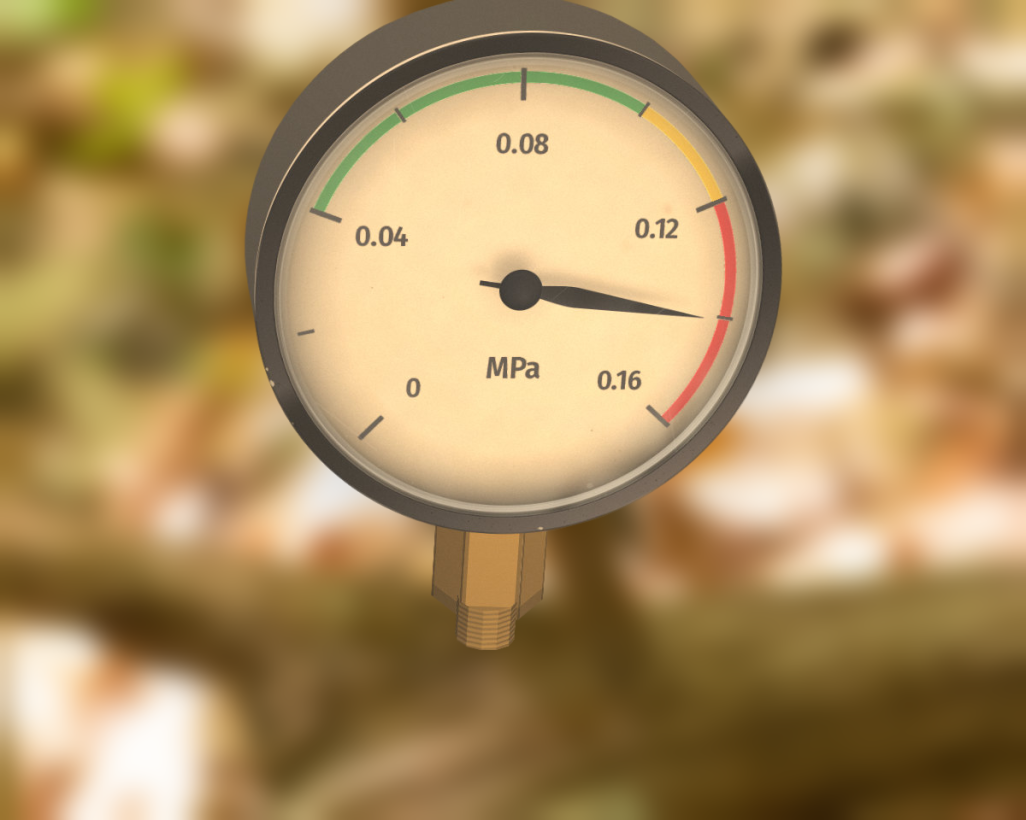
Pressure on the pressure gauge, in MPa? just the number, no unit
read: 0.14
